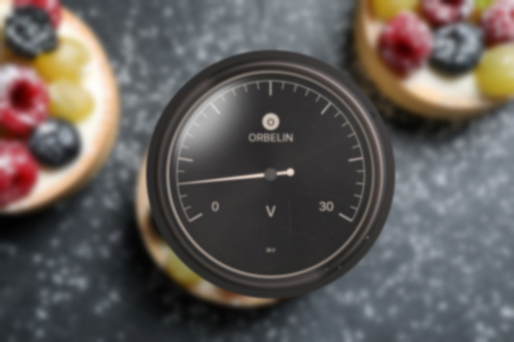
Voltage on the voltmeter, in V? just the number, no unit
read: 3
